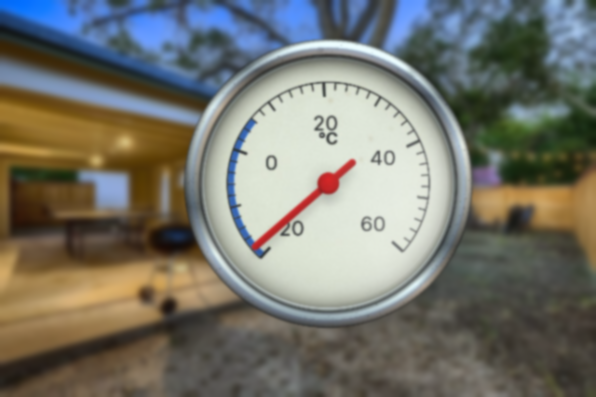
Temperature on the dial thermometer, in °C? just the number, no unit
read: -18
